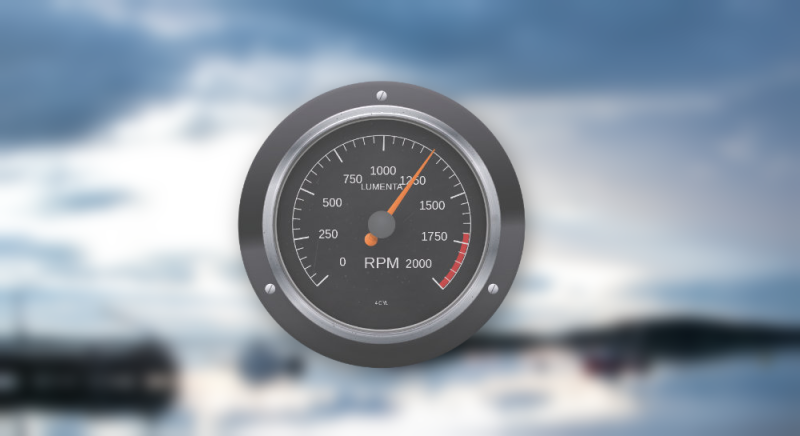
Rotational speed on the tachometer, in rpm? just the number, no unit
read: 1250
